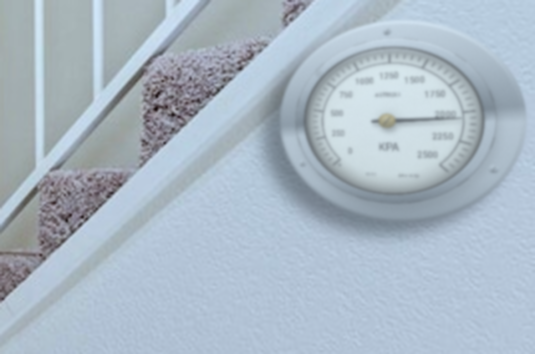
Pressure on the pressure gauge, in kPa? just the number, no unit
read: 2050
